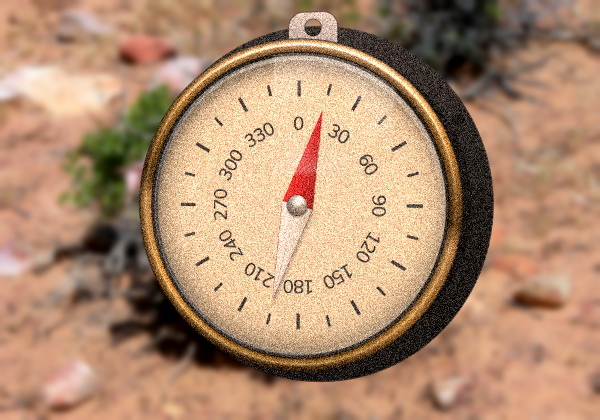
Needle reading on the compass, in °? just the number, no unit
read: 15
